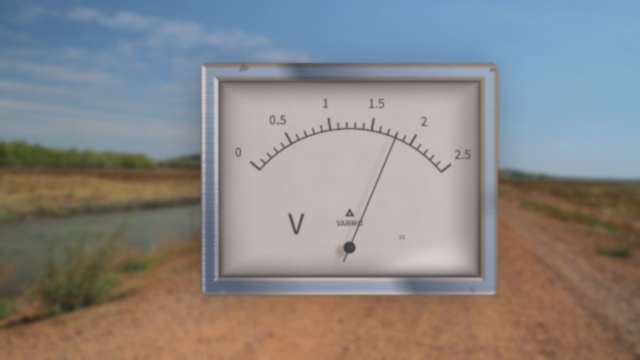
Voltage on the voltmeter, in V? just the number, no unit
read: 1.8
